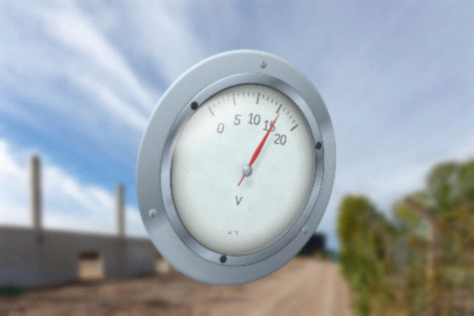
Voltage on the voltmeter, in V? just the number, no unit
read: 15
